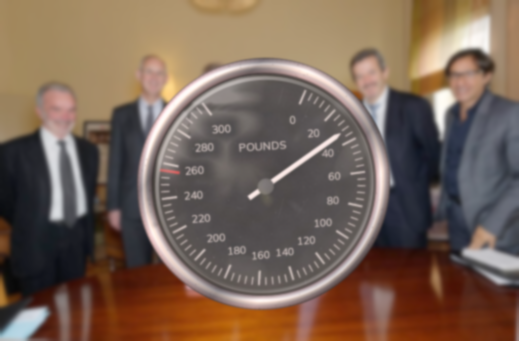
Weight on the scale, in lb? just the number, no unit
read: 32
